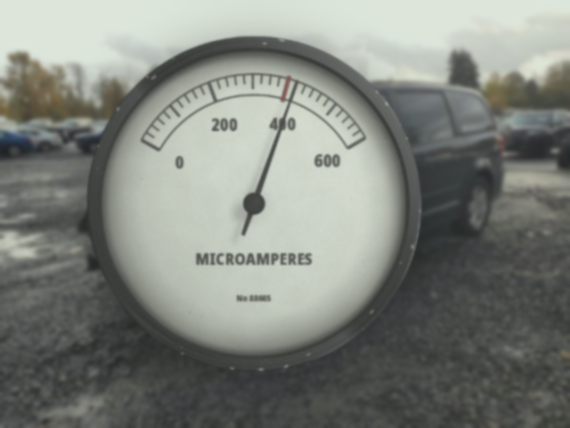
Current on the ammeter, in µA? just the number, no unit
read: 400
